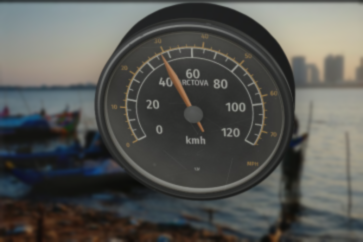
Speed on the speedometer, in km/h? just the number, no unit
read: 47.5
